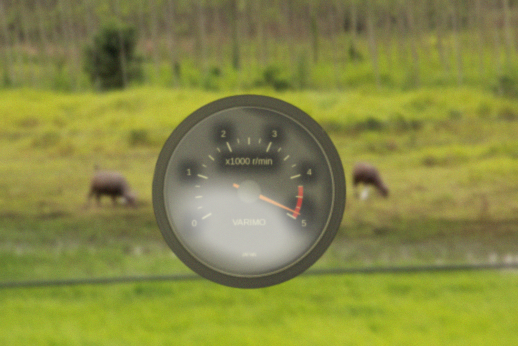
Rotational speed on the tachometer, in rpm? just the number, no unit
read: 4875
